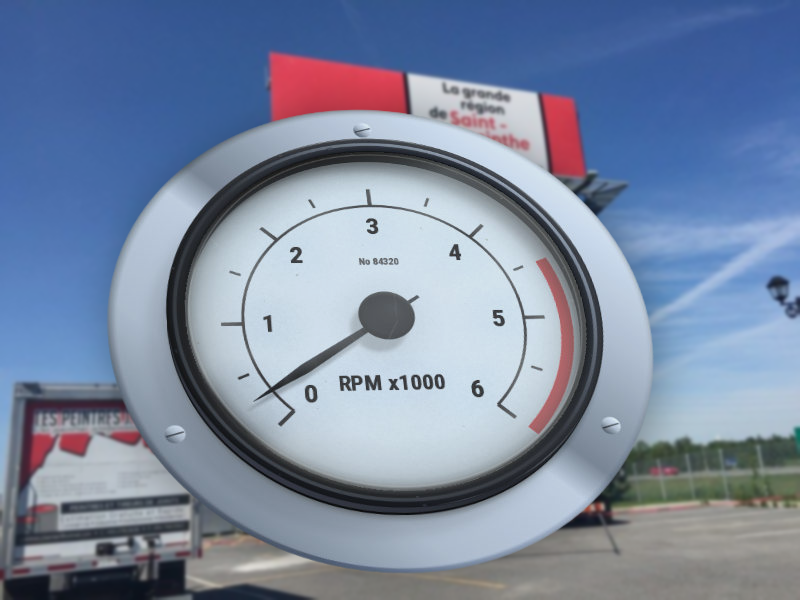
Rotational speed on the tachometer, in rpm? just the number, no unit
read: 250
